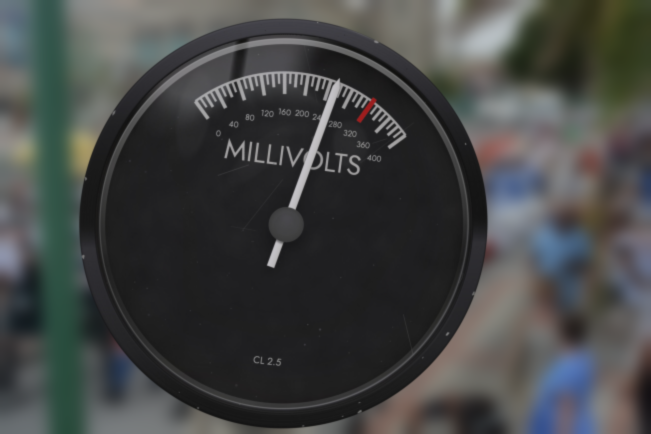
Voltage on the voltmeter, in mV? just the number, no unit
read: 250
